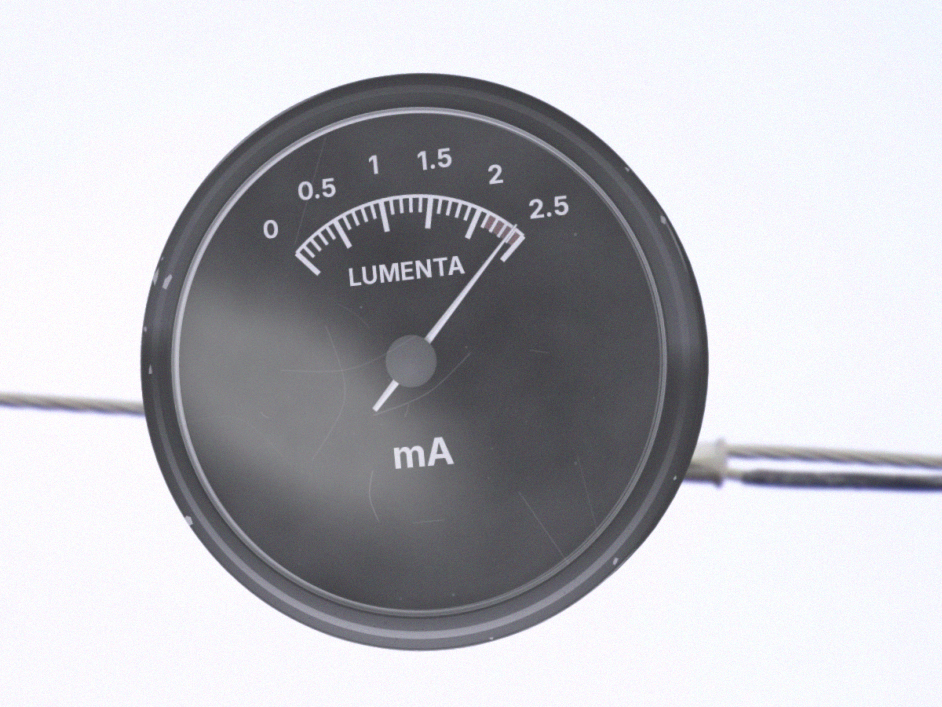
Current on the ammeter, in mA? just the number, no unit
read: 2.4
